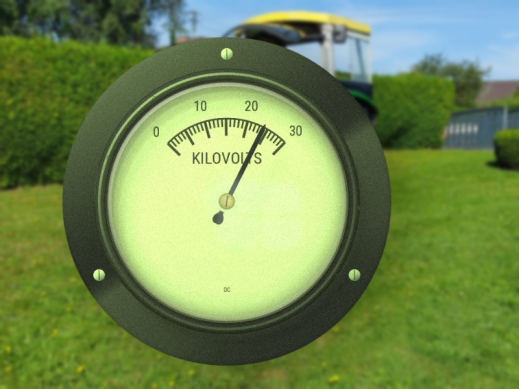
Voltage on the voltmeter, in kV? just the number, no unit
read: 24
